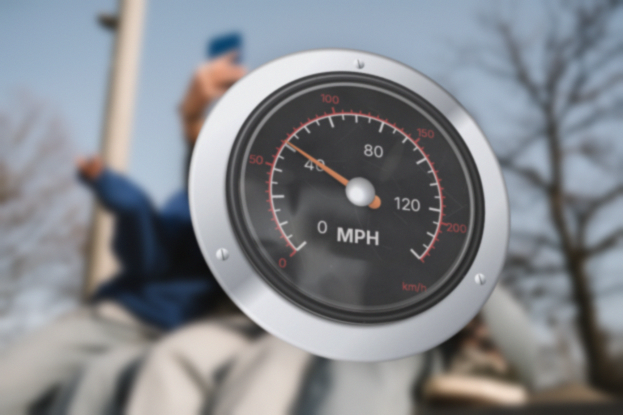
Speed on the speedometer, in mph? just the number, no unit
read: 40
